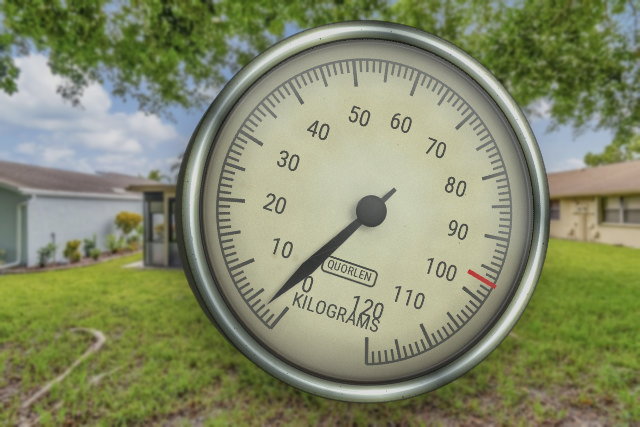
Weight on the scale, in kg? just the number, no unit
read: 3
